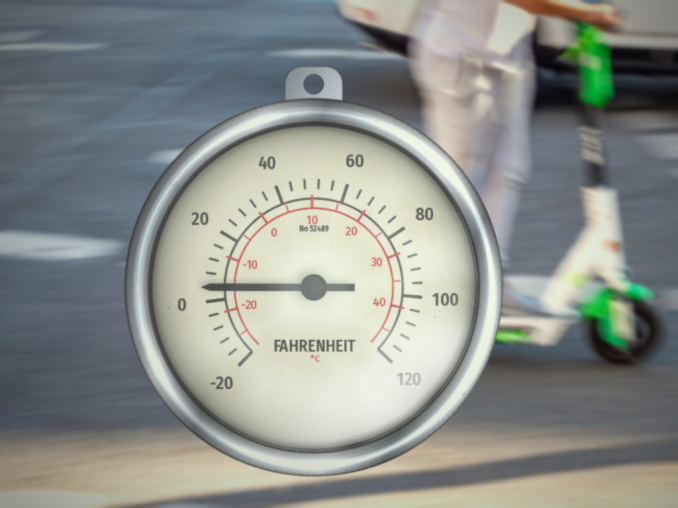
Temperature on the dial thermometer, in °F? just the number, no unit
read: 4
